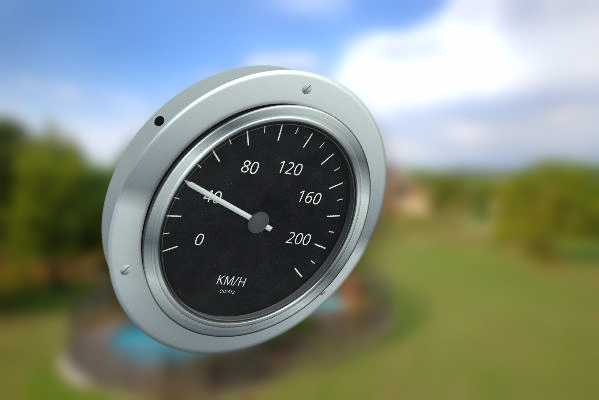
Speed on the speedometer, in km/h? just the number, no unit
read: 40
